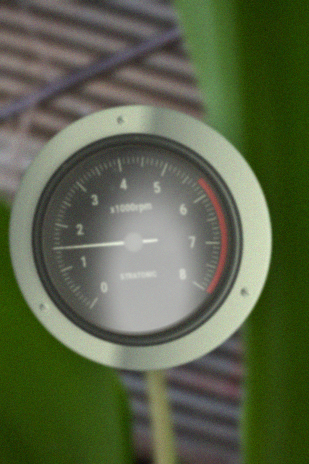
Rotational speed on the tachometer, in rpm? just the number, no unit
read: 1500
